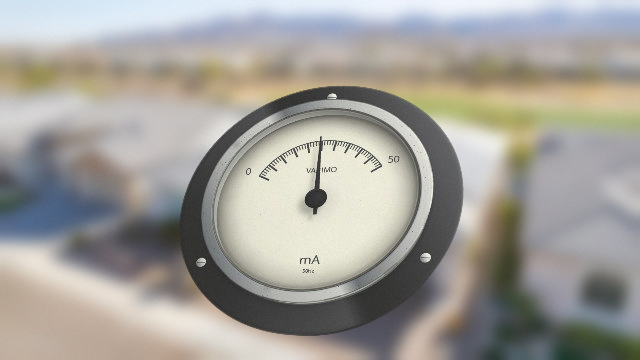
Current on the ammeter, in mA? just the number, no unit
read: 25
